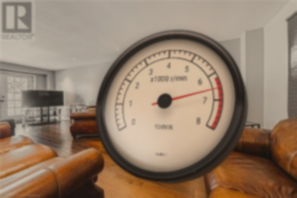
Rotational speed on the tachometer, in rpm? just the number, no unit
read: 6600
